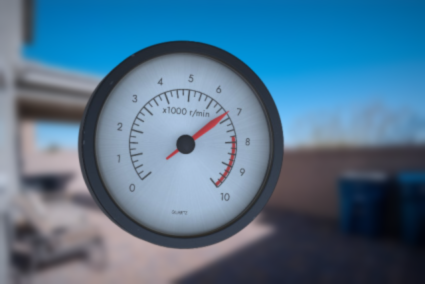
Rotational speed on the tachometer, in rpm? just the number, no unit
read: 6750
